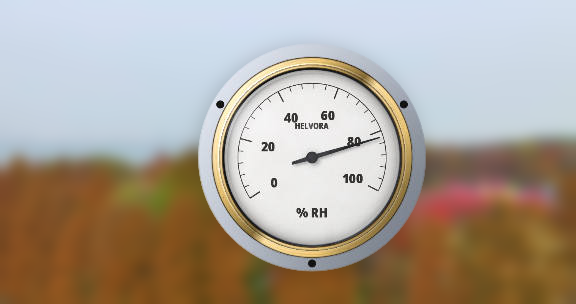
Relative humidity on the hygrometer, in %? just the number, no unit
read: 82
